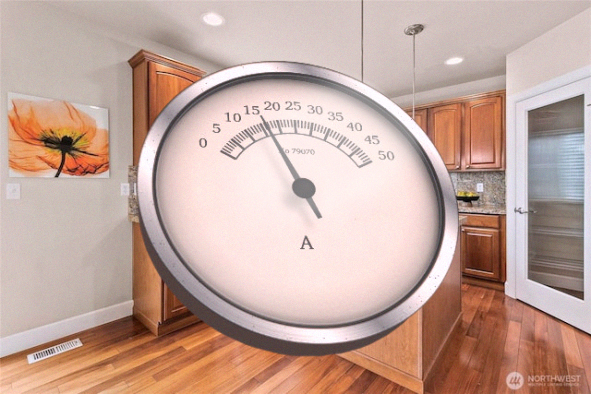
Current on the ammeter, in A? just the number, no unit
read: 15
